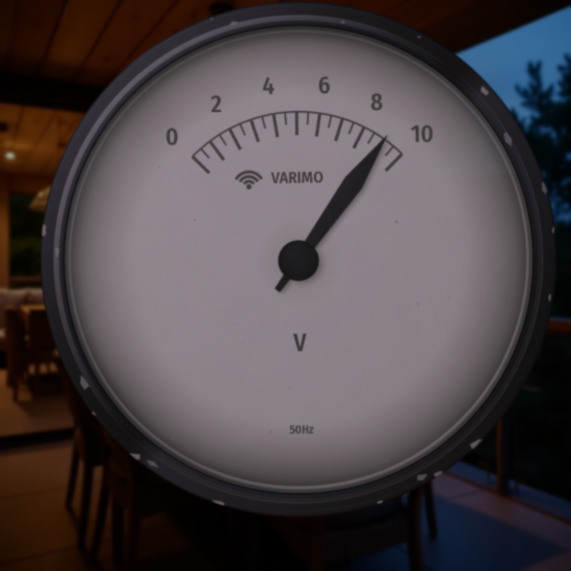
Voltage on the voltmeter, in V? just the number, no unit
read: 9
